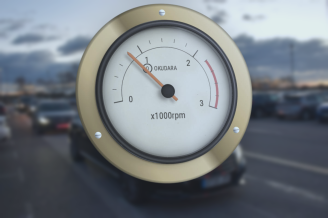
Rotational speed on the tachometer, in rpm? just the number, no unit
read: 800
